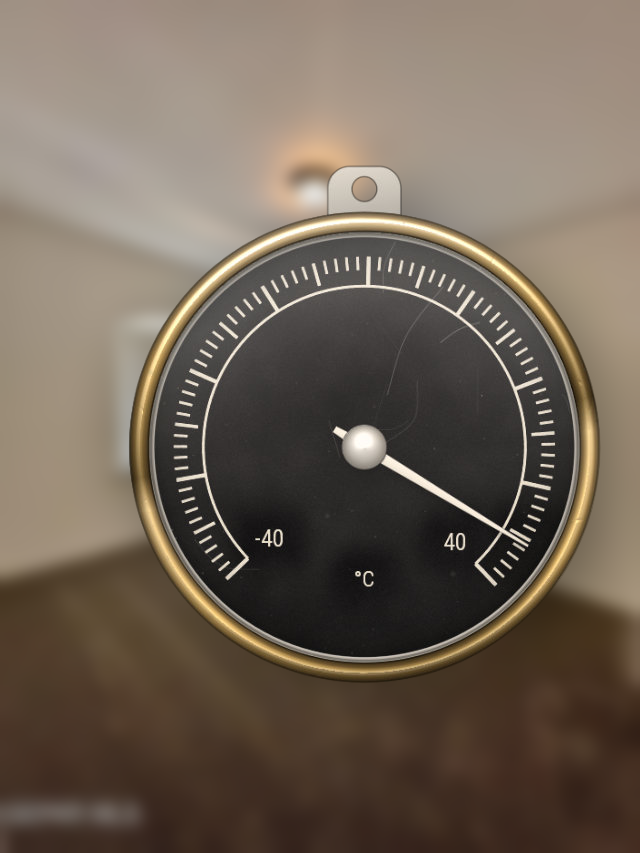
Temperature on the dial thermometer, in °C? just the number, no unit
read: 35.5
